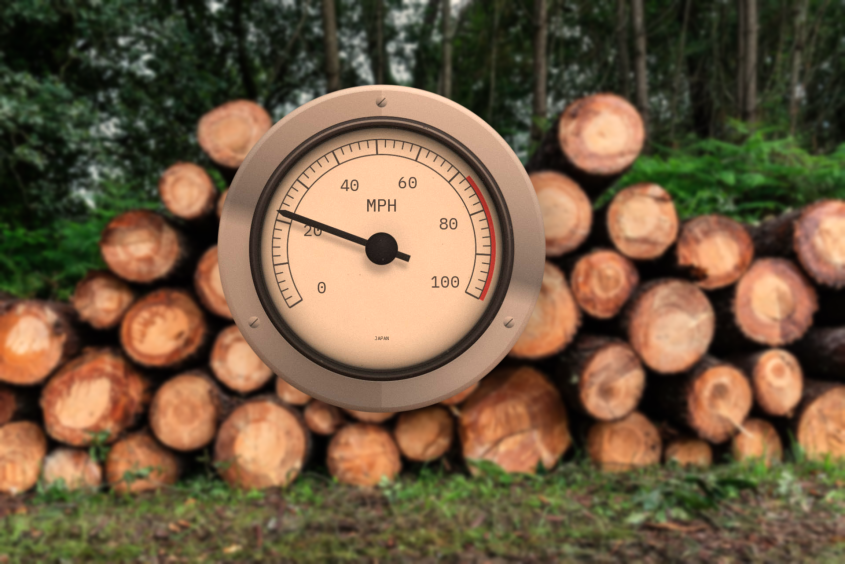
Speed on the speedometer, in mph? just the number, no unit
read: 22
